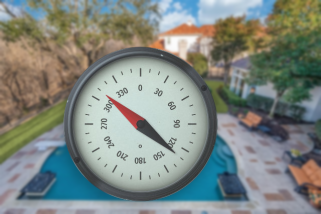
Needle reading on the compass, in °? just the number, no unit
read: 310
